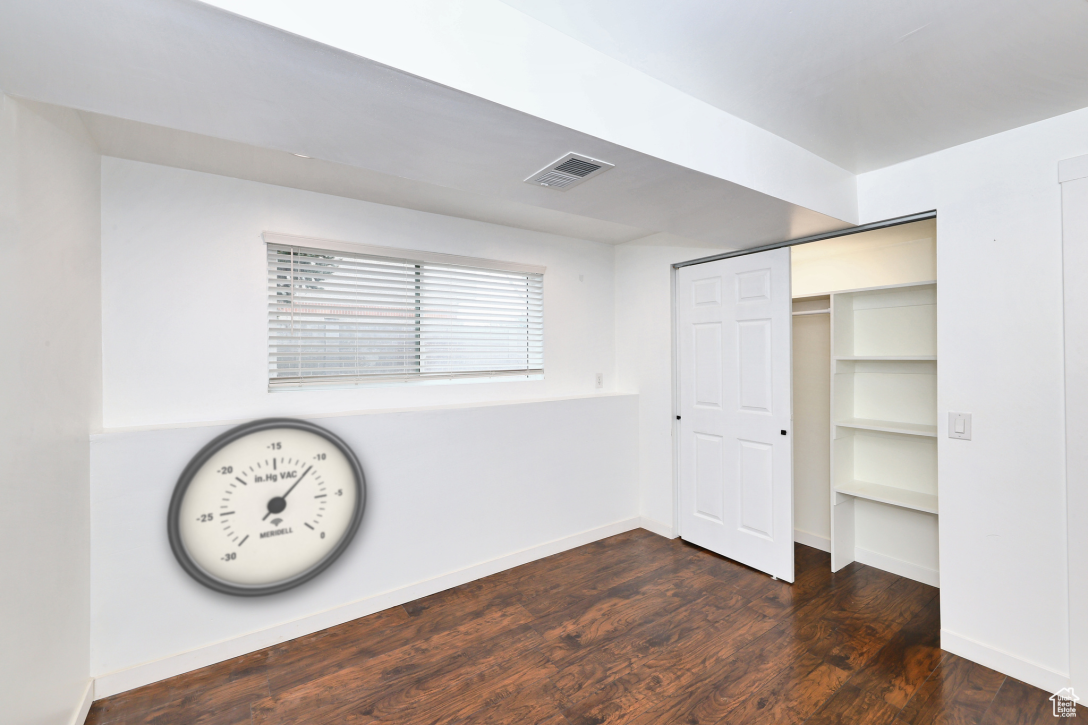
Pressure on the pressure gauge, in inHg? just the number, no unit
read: -10
